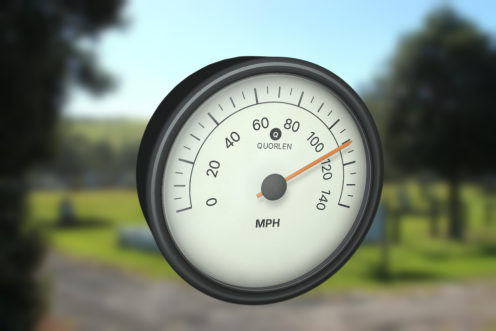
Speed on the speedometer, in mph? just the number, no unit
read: 110
